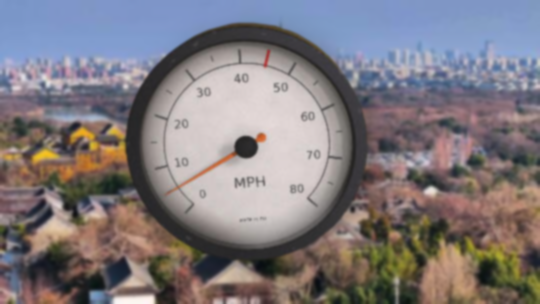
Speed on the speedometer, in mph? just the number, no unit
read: 5
